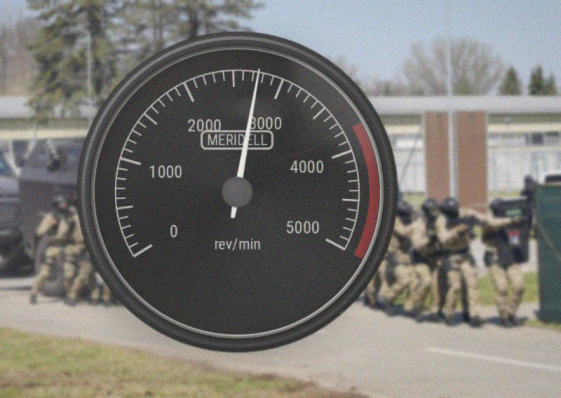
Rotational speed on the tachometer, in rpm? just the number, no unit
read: 2750
